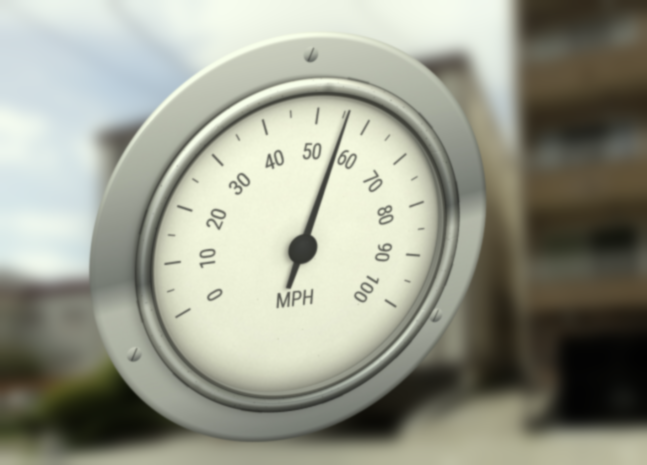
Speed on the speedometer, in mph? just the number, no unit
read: 55
